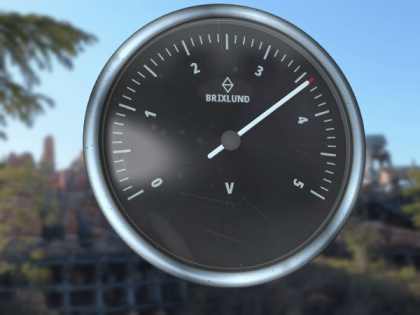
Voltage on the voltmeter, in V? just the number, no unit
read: 3.6
